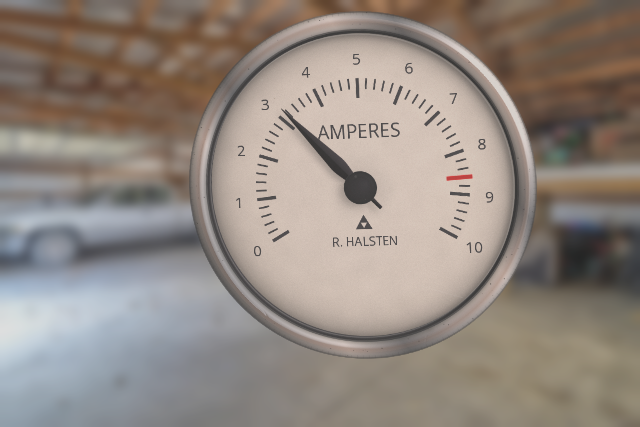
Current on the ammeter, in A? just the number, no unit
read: 3.2
